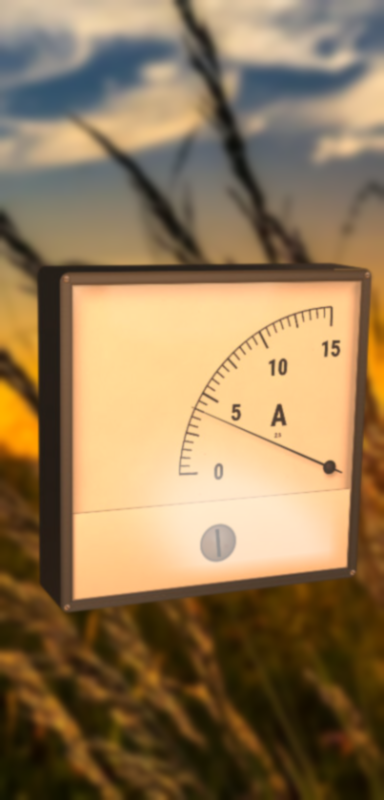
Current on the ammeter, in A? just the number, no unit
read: 4
